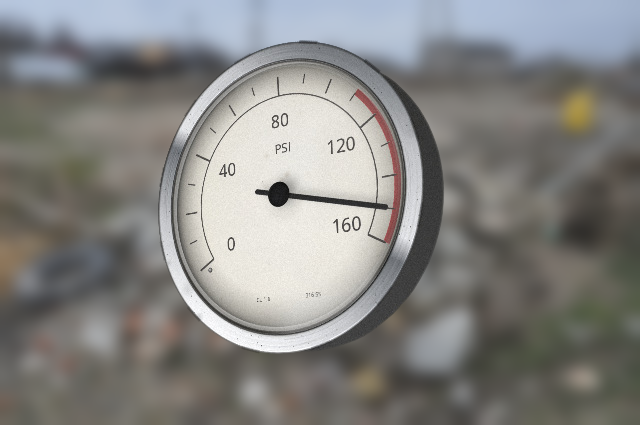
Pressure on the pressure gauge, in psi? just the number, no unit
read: 150
